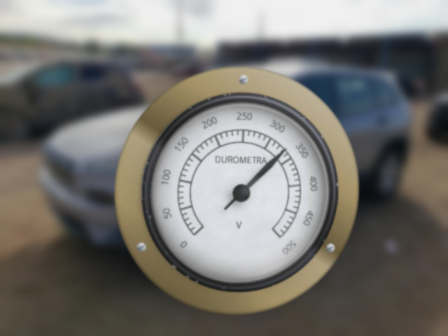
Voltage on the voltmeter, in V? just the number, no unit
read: 330
